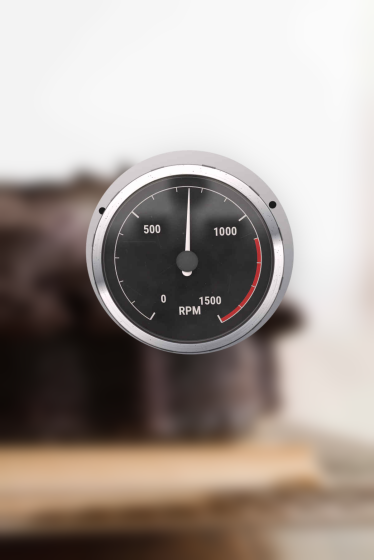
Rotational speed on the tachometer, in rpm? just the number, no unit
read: 750
